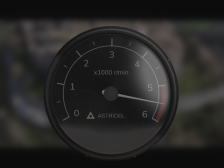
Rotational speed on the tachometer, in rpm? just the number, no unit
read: 5500
